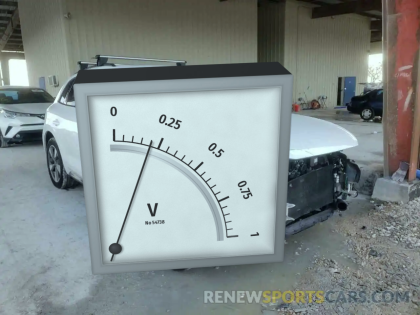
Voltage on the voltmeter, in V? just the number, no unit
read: 0.2
